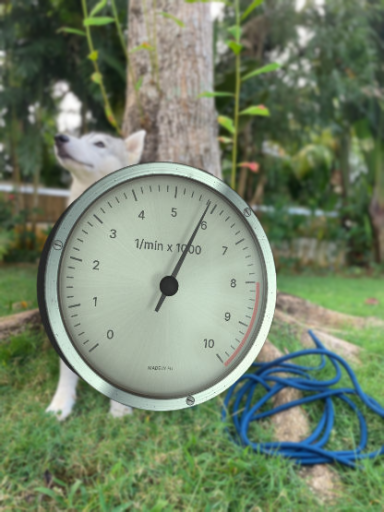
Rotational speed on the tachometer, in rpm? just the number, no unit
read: 5800
